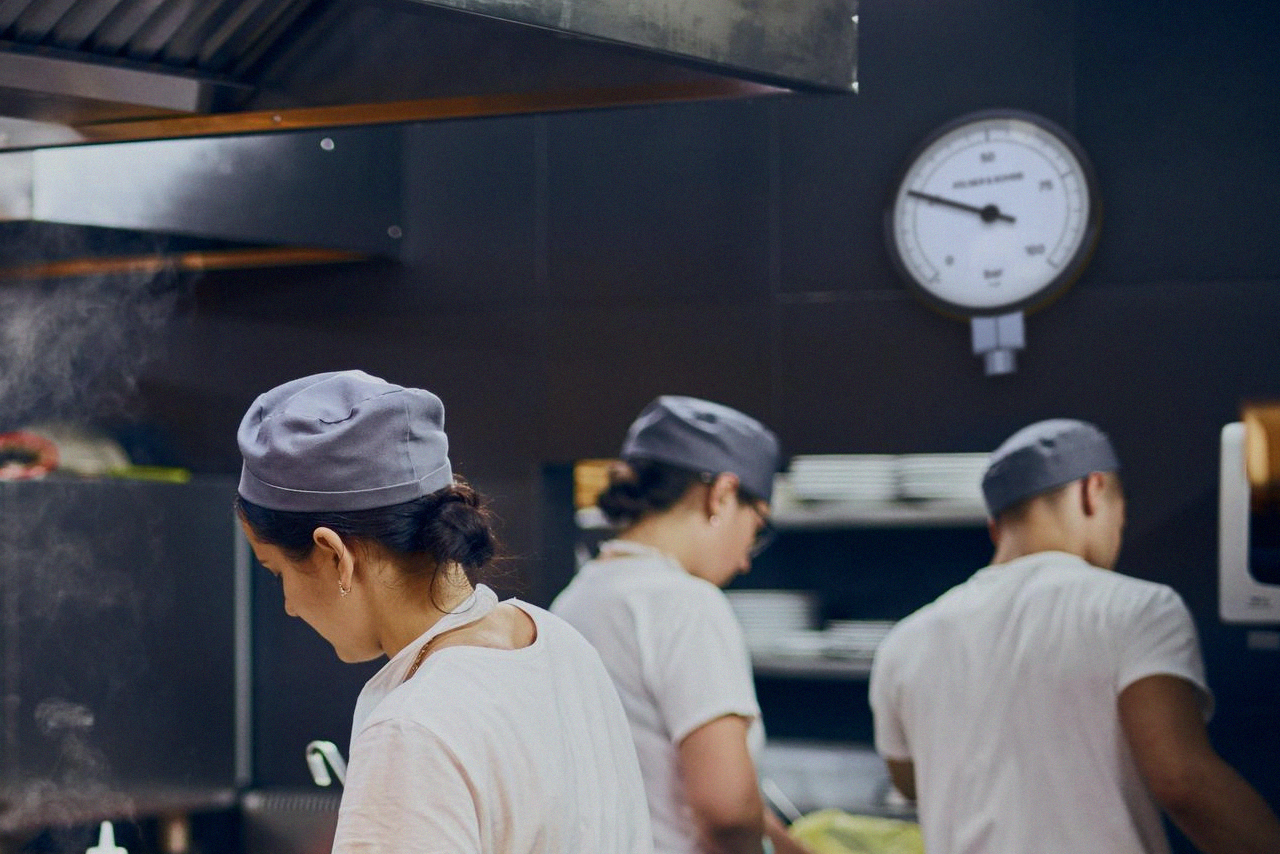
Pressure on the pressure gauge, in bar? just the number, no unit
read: 25
